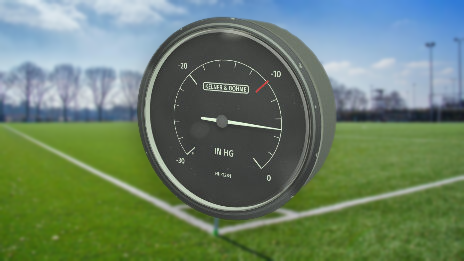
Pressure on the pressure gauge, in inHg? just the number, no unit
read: -5
